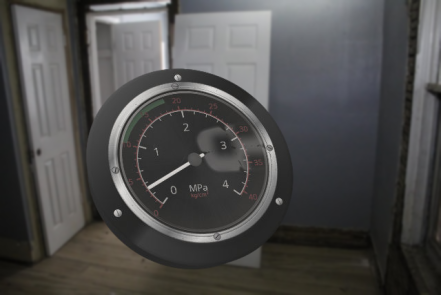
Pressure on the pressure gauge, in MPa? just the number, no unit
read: 0.3
